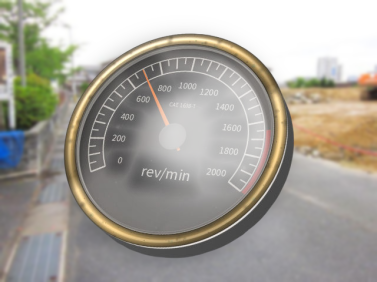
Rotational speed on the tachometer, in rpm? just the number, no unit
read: 700
